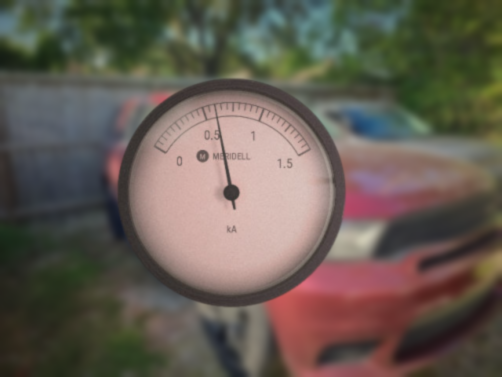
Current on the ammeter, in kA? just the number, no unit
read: 0.6
